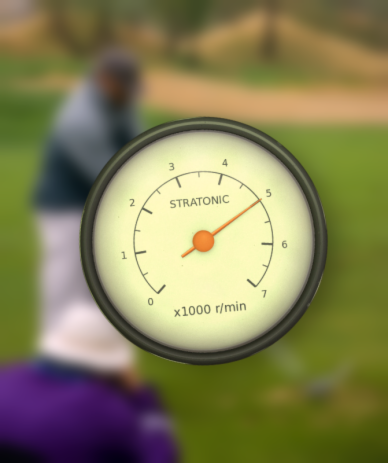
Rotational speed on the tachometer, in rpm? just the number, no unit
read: 5000
